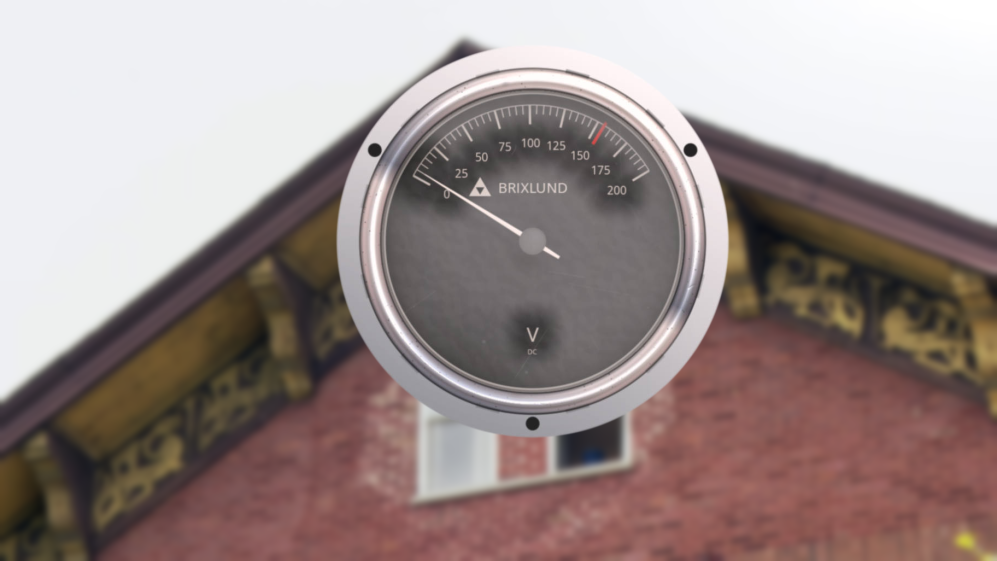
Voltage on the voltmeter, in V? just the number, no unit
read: 5
